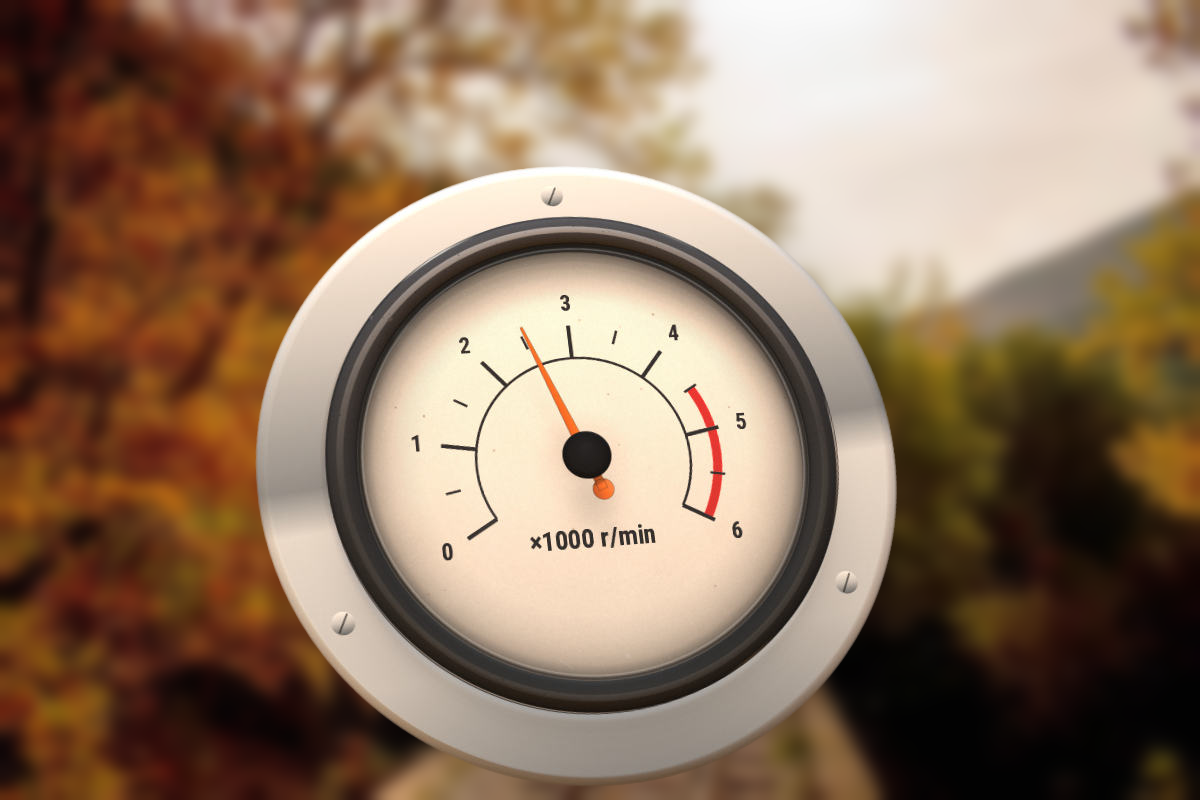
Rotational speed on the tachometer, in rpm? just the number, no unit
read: 2500
